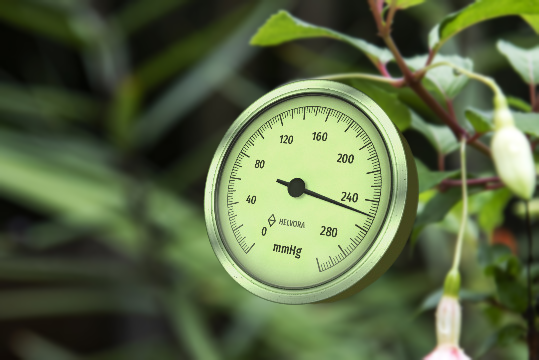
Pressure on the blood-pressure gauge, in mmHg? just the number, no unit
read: 250
